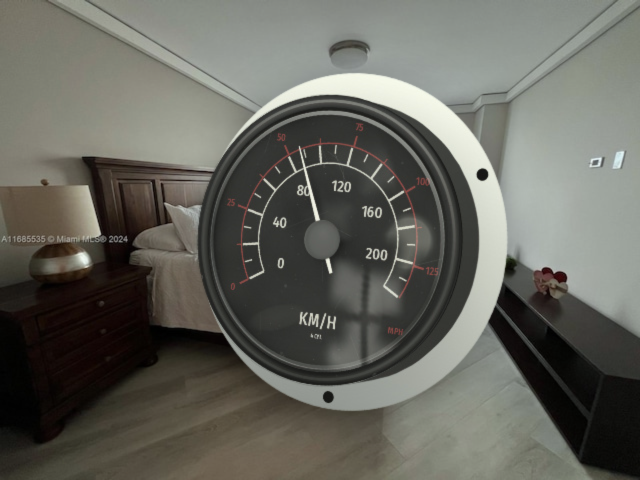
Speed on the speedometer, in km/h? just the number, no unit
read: 90
